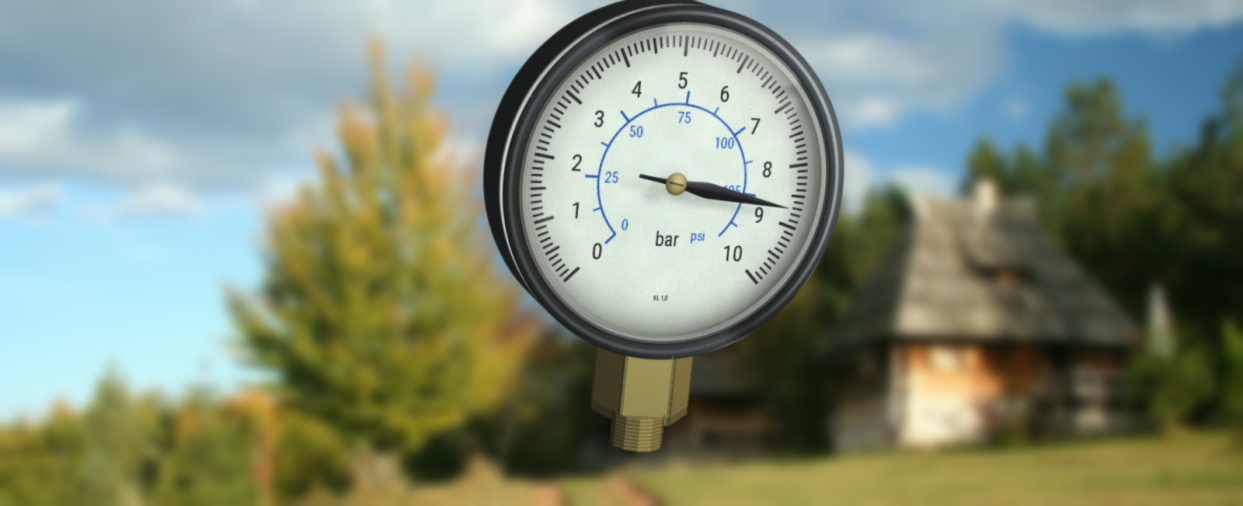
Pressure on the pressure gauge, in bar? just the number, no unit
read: 8.7
